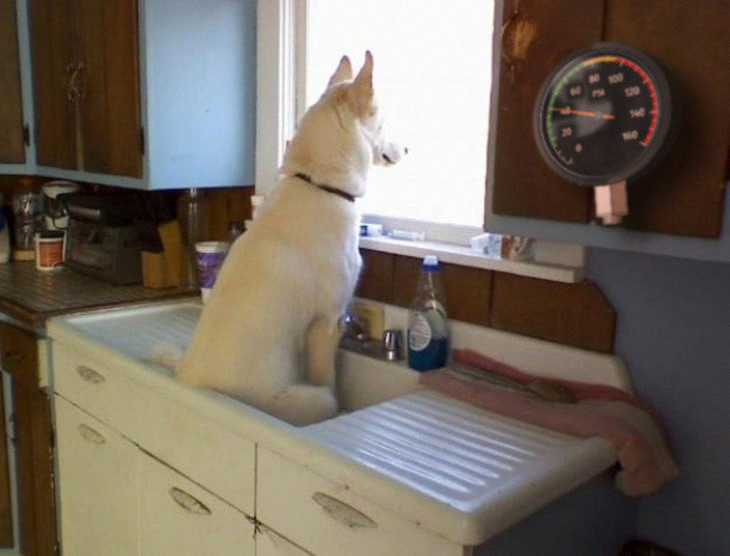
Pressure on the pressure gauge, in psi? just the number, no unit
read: 40
